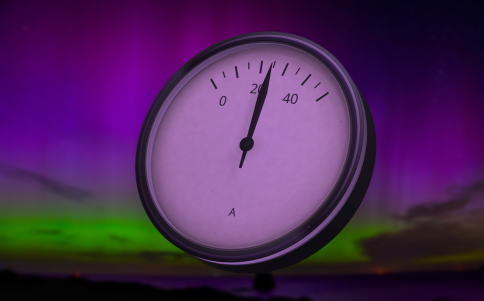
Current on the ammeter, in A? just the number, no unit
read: 25
